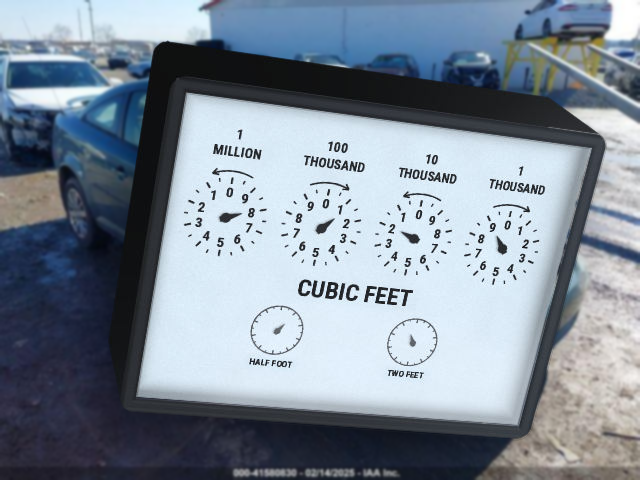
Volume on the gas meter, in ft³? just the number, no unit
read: 811900
